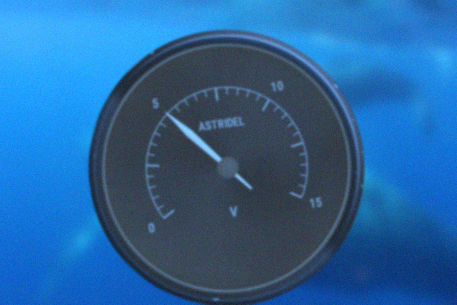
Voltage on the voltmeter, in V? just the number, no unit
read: 5
